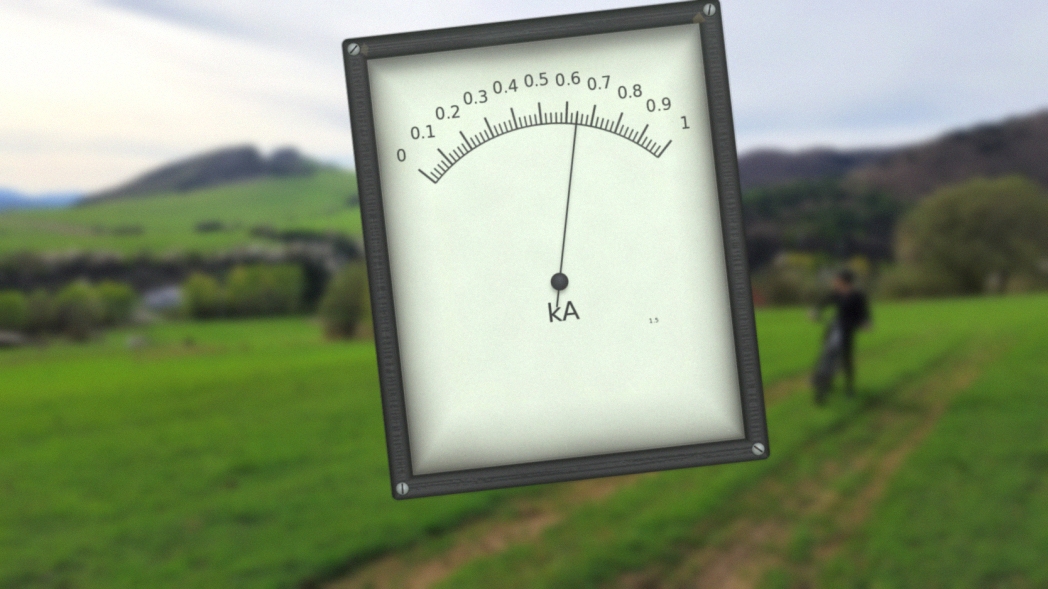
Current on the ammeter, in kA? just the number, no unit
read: 0.64
